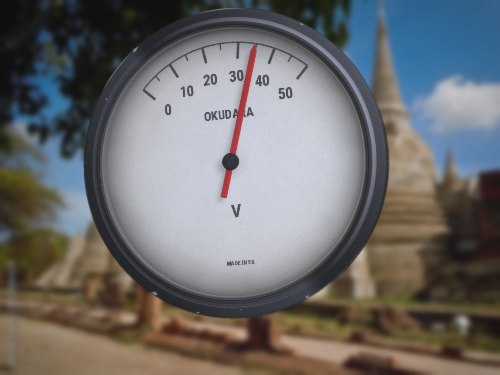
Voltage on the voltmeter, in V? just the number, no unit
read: 35
